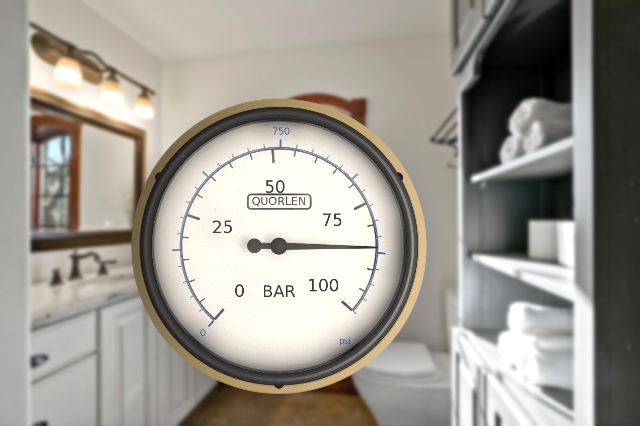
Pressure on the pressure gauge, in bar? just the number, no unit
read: 85
